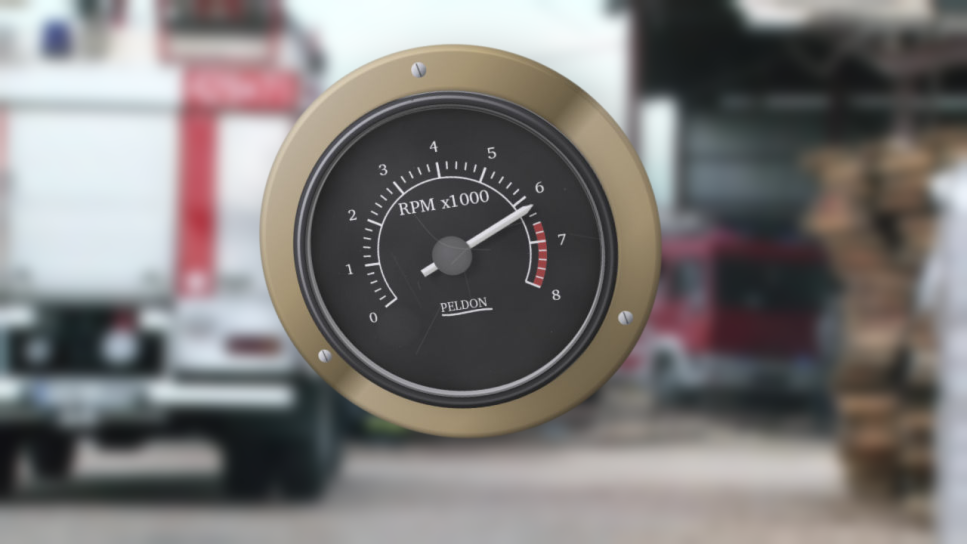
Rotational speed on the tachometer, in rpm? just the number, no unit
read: 6200
